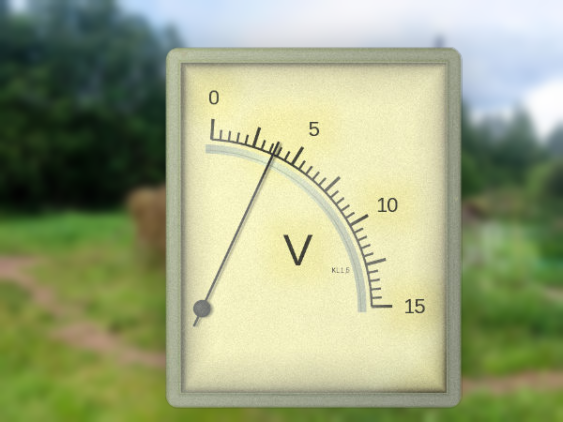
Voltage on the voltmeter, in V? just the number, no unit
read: 3.75
